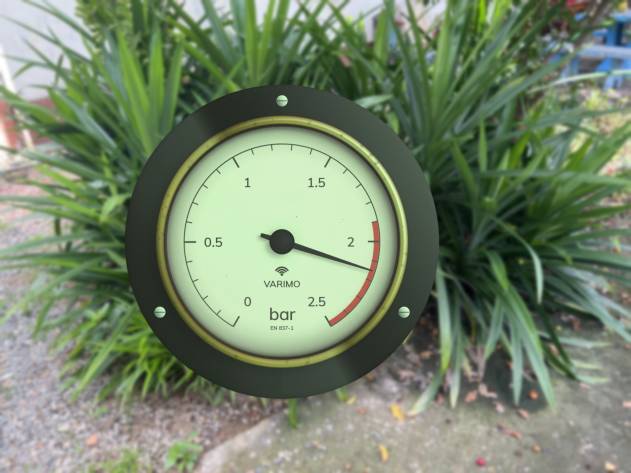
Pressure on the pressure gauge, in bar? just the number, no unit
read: 2.15
